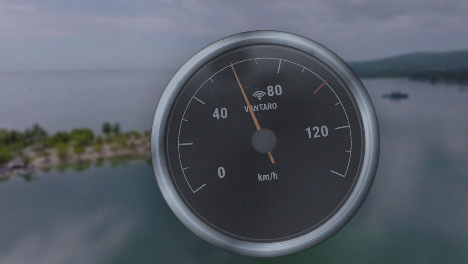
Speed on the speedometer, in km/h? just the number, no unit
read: 60
